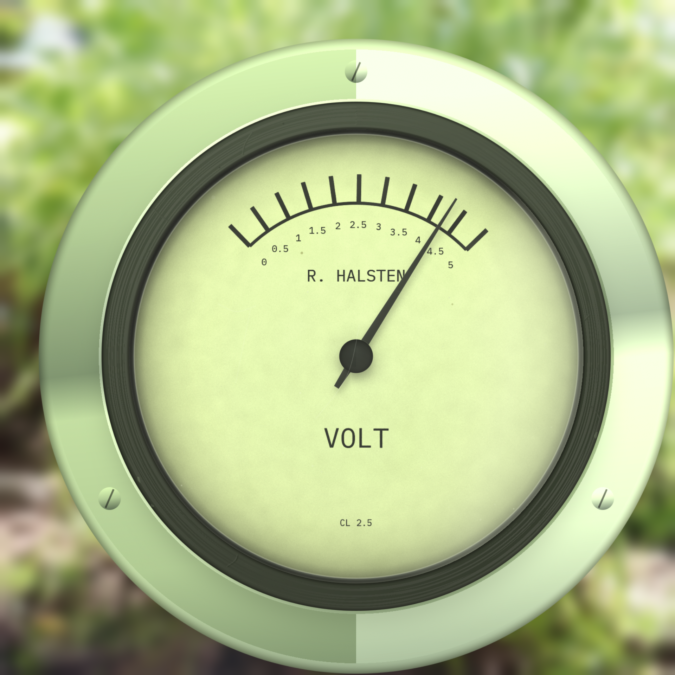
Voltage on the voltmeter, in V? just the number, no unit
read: 4.25
